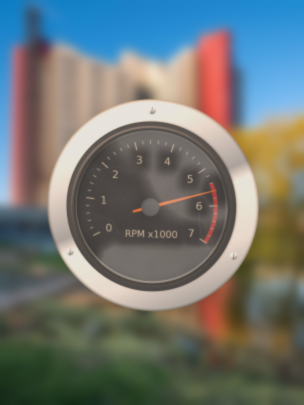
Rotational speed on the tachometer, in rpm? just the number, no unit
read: 5600
